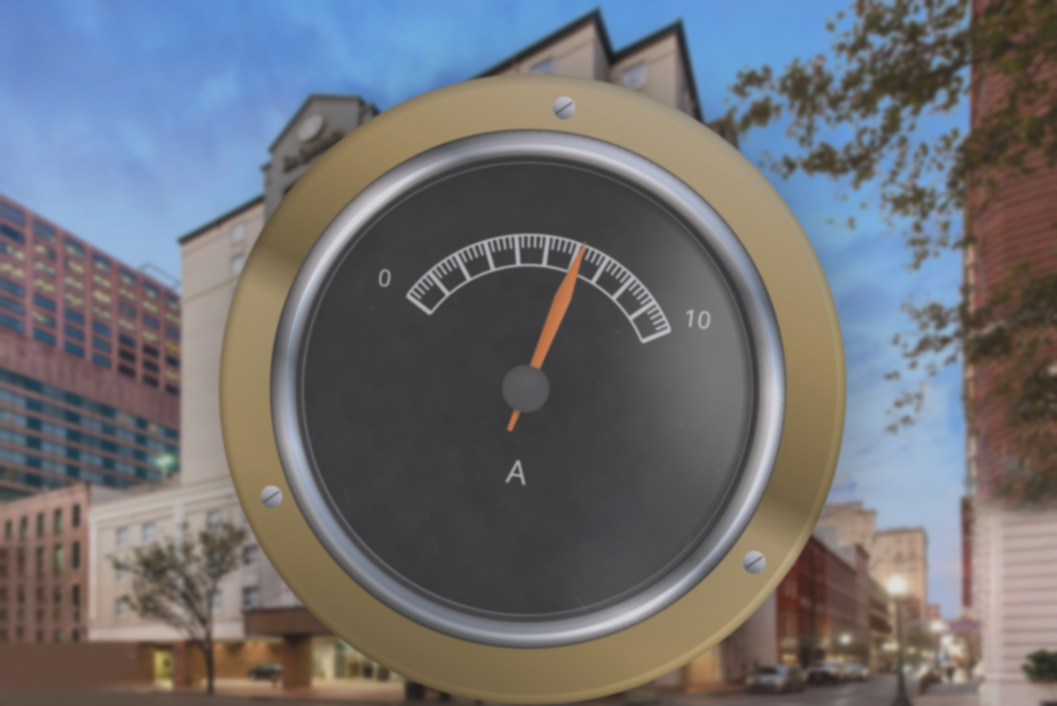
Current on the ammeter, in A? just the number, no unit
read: 6.2
